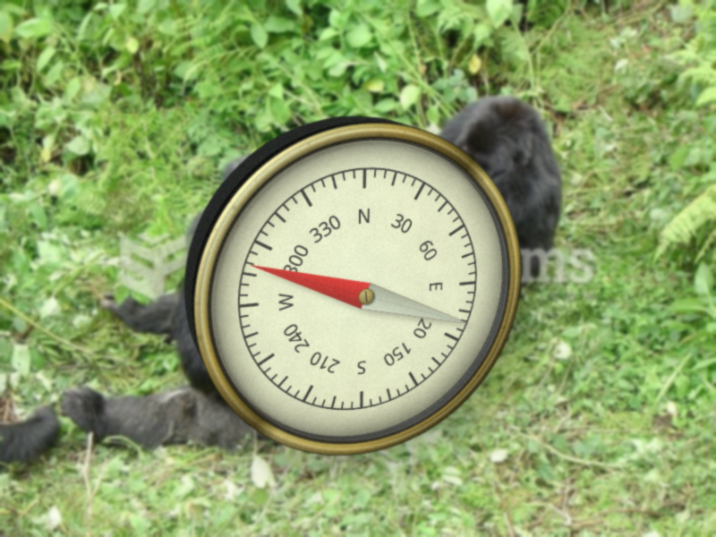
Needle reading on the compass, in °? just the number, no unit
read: 290
